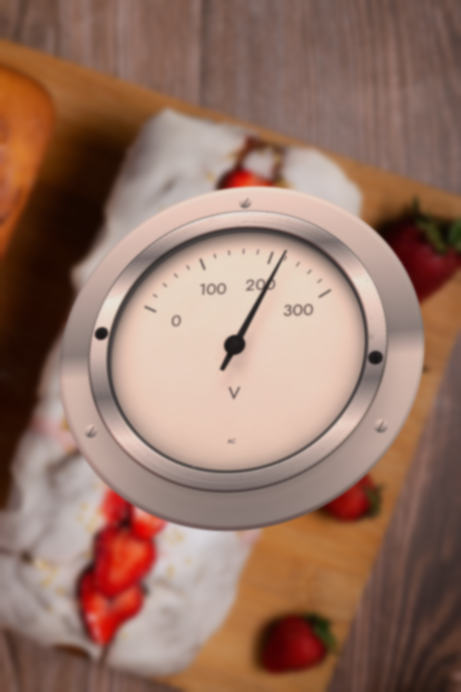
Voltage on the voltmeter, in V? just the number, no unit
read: 220
